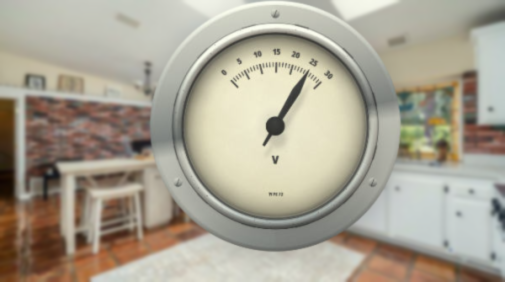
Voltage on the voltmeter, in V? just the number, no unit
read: 25
